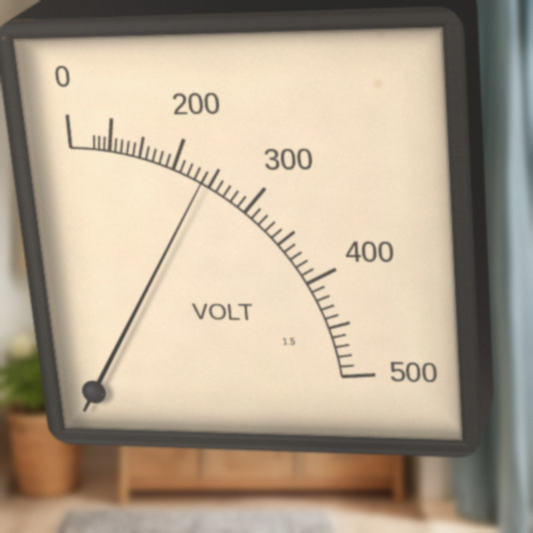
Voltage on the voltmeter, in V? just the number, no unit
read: 240
